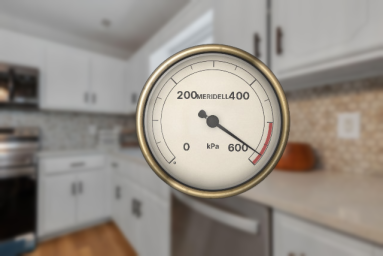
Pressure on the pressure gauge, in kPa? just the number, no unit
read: 575
